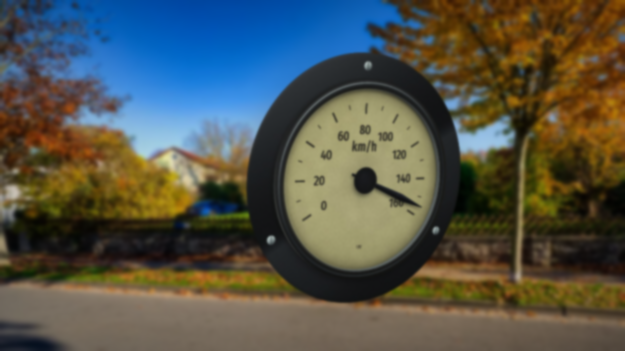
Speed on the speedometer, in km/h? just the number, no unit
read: 155
